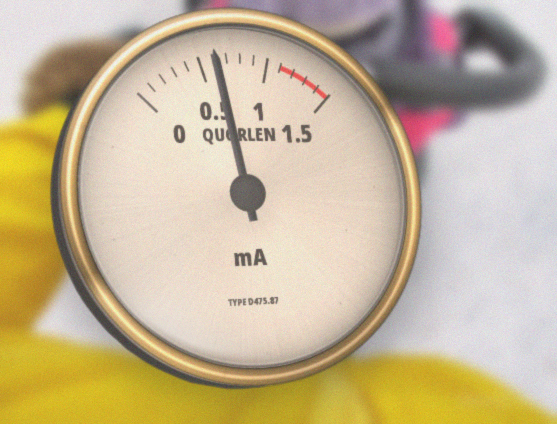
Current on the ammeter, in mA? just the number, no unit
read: 0.6
